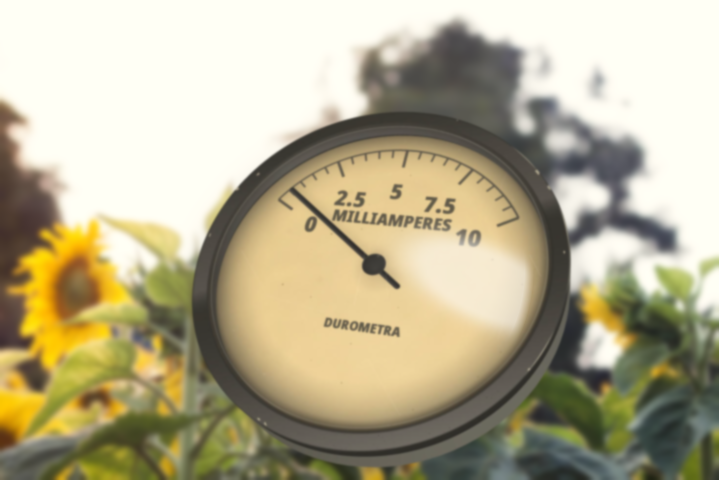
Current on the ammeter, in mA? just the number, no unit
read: 0.5
